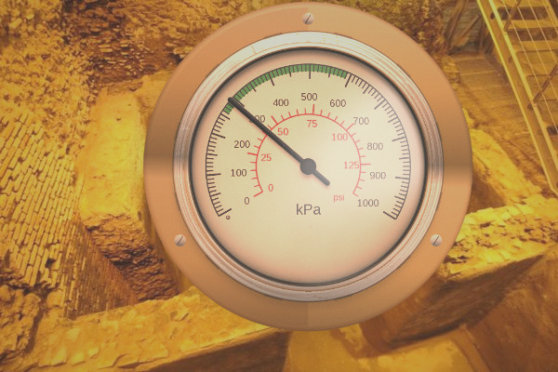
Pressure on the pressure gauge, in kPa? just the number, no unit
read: 290
